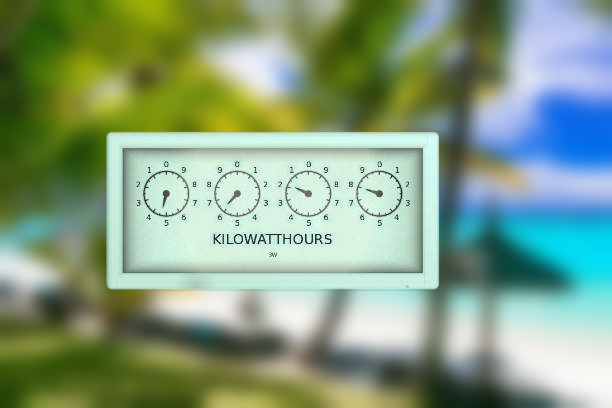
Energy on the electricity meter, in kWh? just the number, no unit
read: 4618
